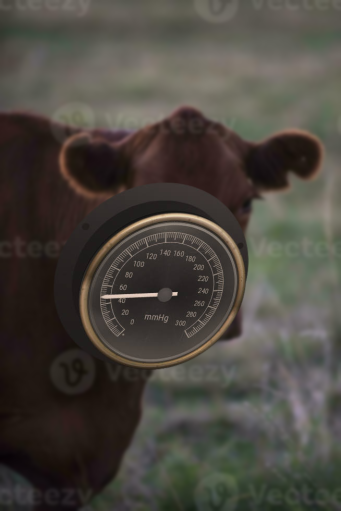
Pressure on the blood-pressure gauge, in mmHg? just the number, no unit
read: 50
